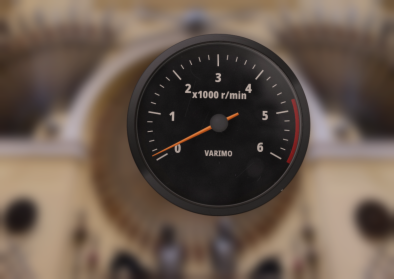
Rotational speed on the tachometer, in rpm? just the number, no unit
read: 100
